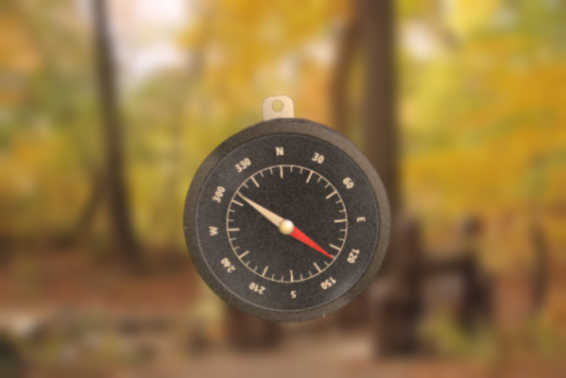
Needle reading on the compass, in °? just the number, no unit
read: 130
